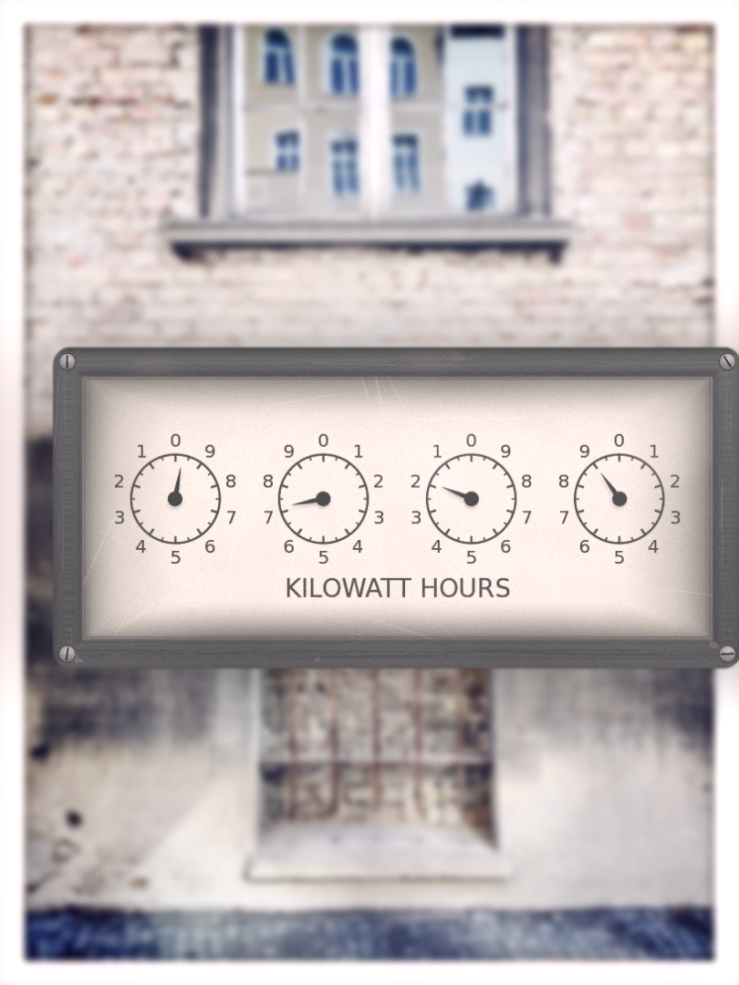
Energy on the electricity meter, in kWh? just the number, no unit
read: 9719
